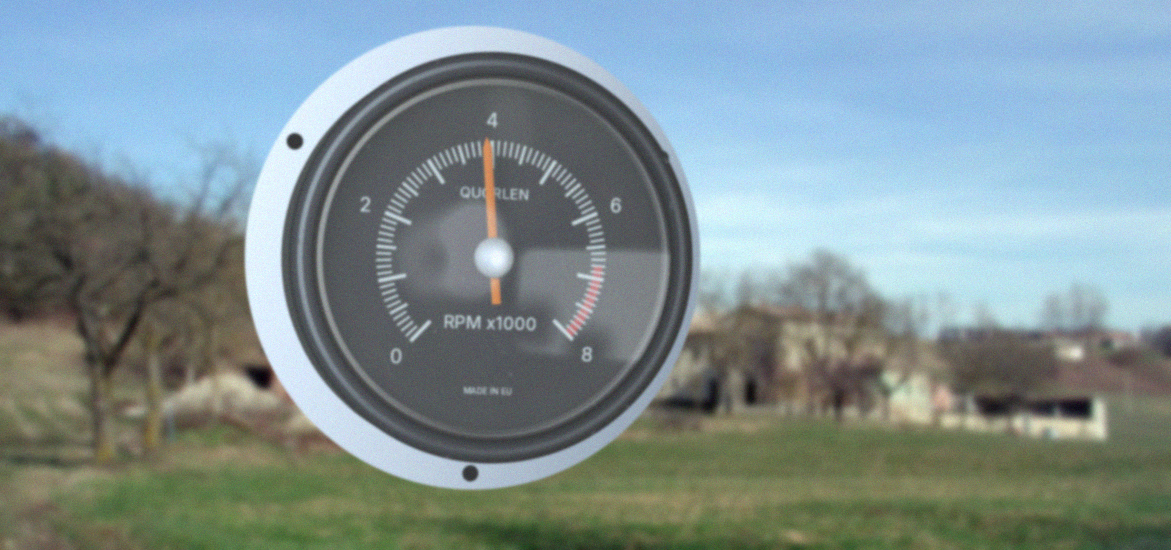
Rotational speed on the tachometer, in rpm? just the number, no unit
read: 3900
